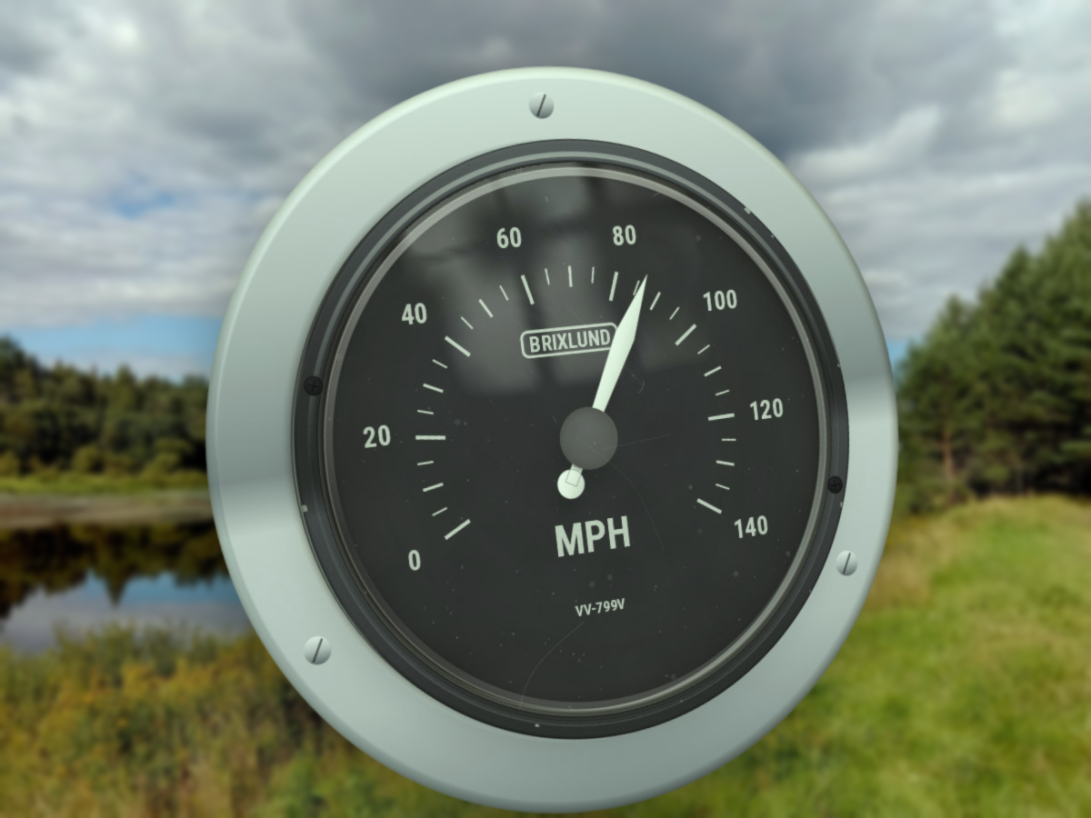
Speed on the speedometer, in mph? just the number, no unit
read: 85
